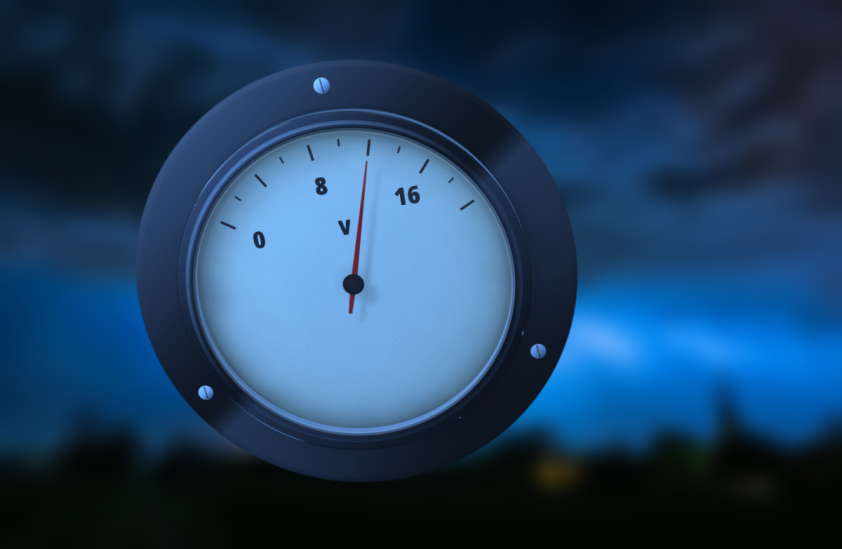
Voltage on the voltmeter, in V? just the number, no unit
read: 12
